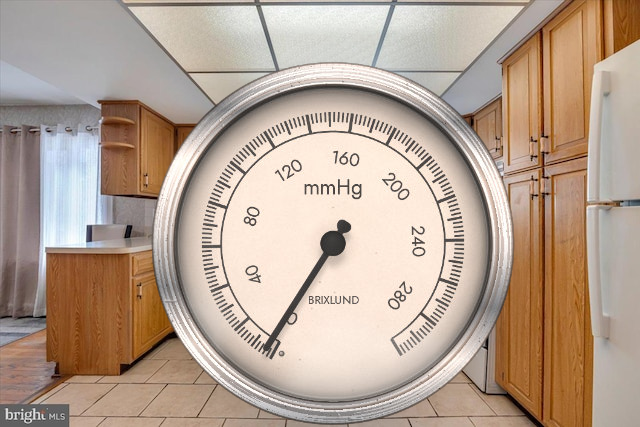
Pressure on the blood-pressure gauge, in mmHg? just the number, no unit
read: 4
